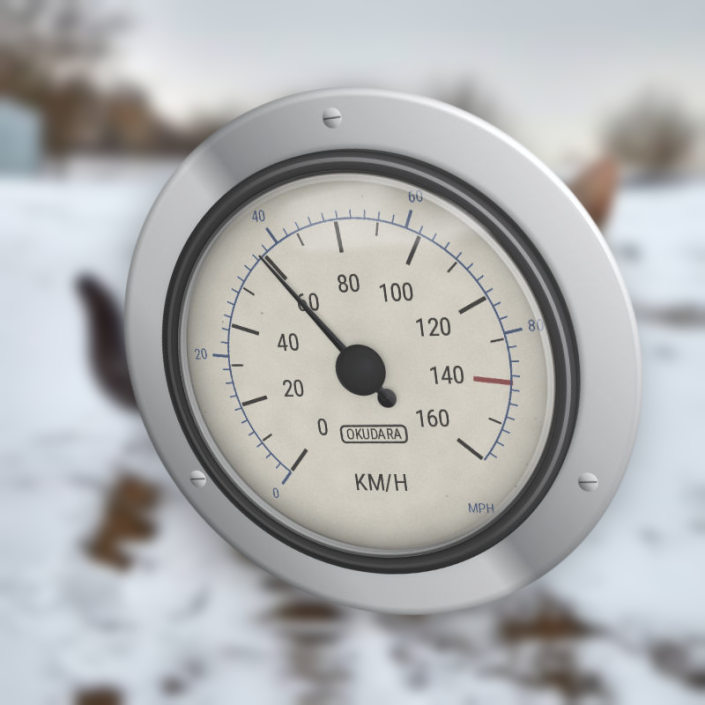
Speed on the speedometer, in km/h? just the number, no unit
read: 60
